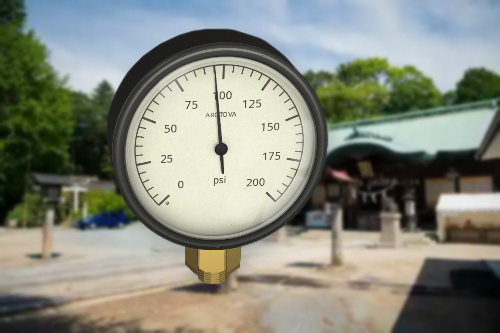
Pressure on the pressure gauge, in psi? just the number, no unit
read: 95
